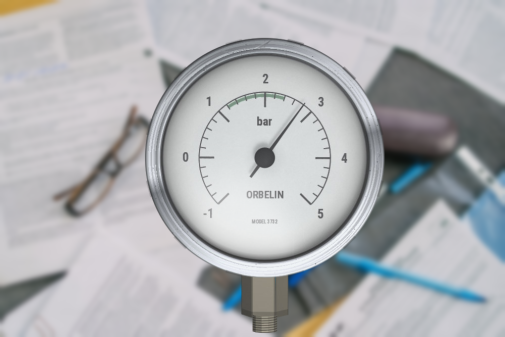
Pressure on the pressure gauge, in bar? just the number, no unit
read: 2.8
